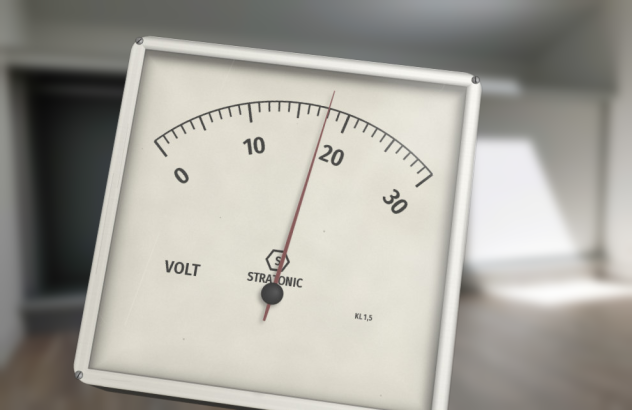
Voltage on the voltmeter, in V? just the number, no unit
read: 18
